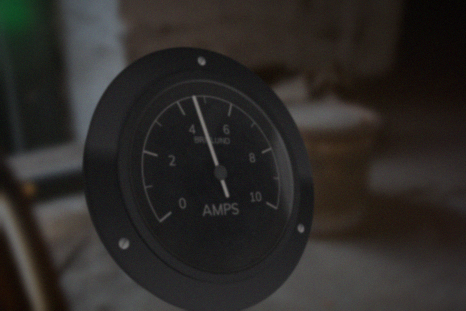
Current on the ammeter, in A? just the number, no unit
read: 4.5
